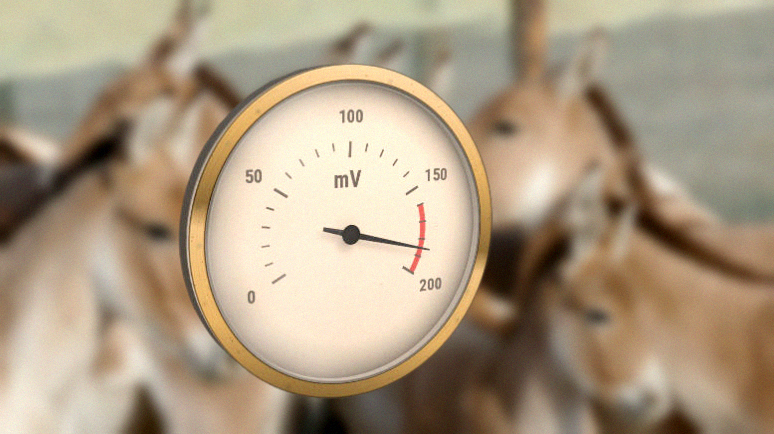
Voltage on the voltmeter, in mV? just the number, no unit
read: 185
